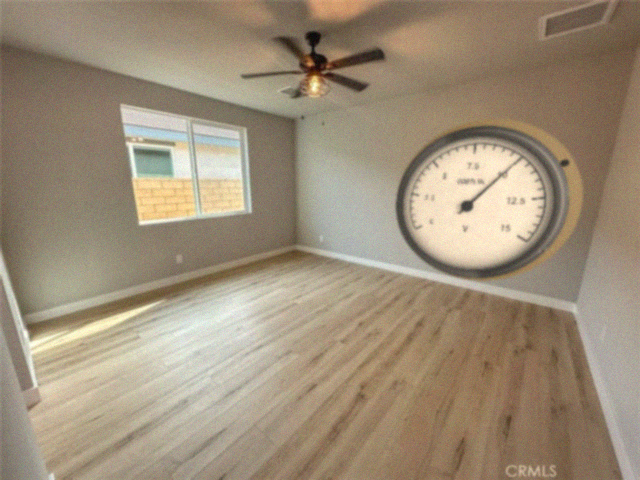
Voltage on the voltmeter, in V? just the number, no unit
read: 10
